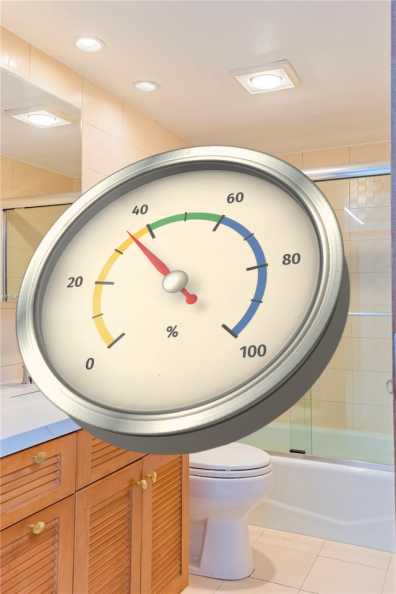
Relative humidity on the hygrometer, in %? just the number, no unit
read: 35
